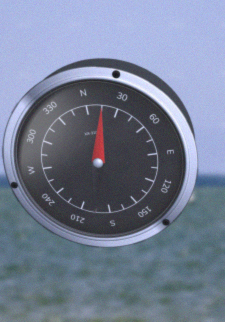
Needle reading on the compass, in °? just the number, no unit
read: 15
